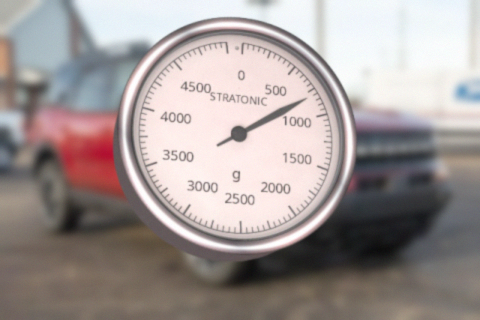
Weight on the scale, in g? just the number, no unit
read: 800
